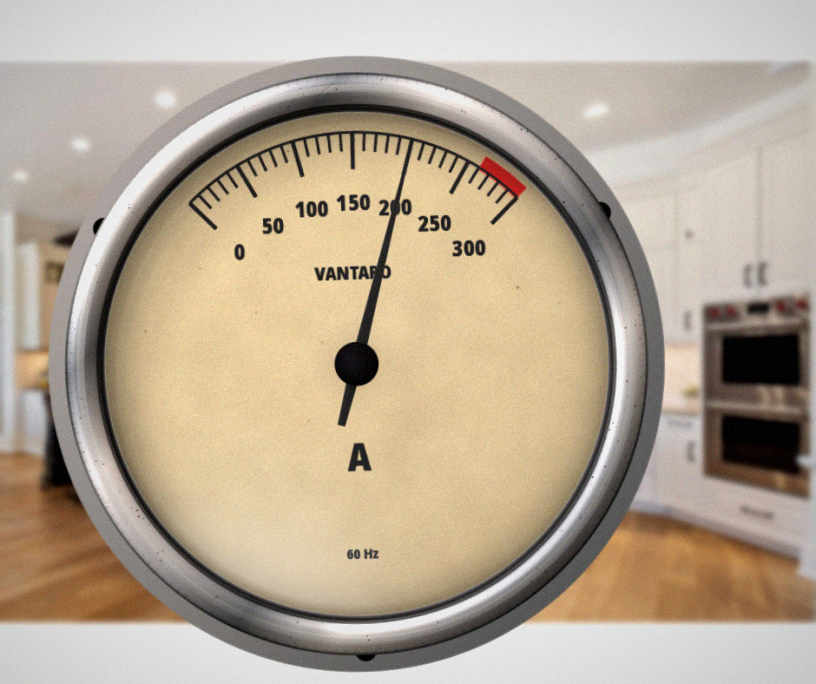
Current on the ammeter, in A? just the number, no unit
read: 200
